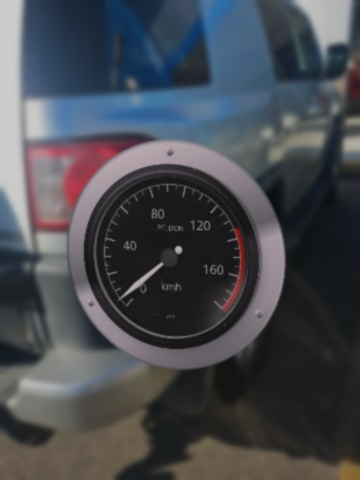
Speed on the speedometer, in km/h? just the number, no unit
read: 5
